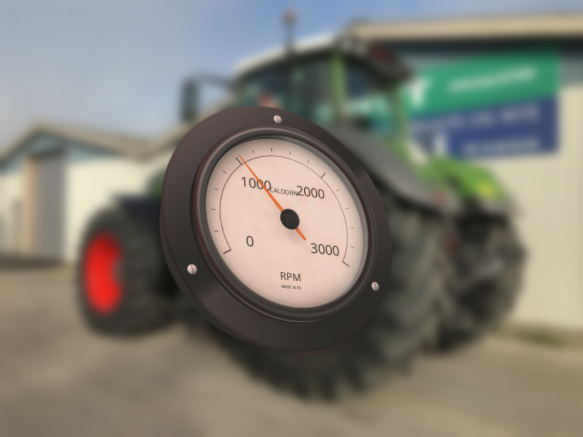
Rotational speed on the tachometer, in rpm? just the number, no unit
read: 1000
